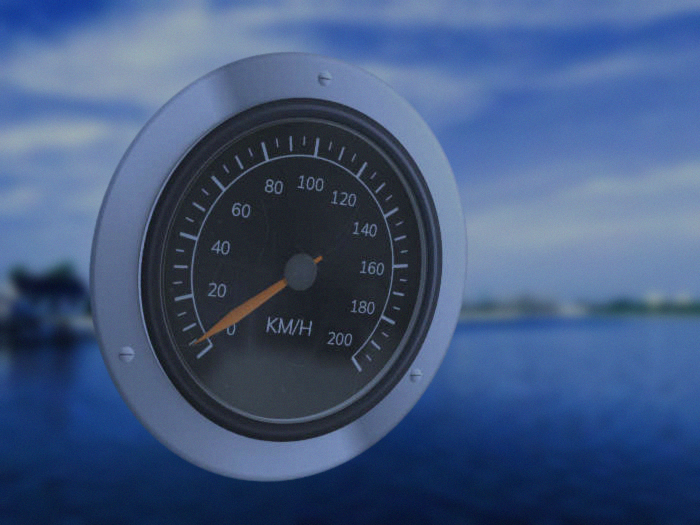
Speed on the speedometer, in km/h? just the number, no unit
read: 5
